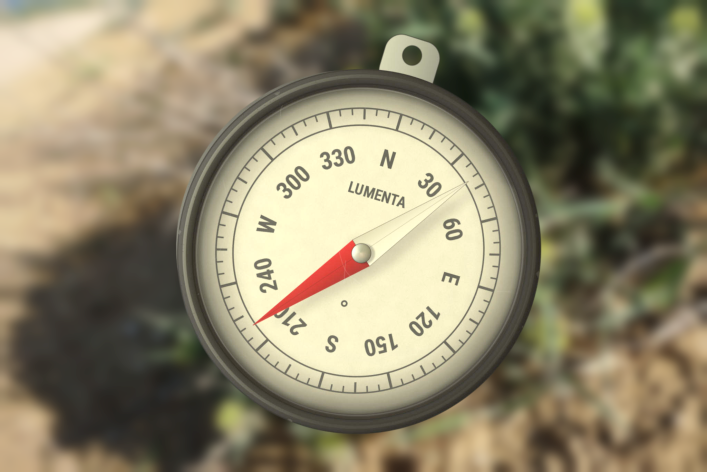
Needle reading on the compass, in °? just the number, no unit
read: 220
